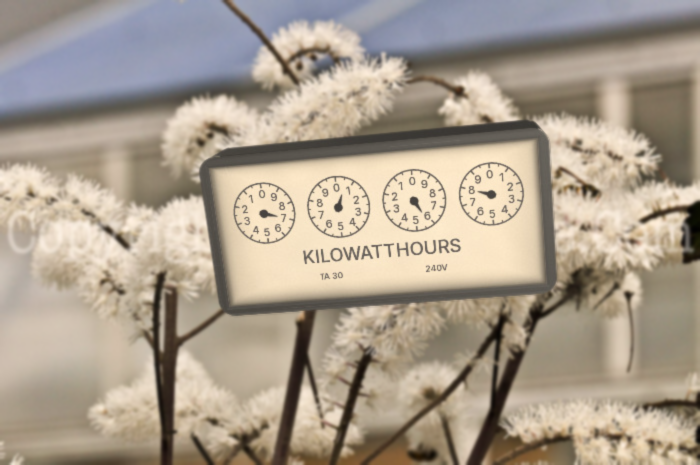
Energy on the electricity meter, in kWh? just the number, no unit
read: 7058
